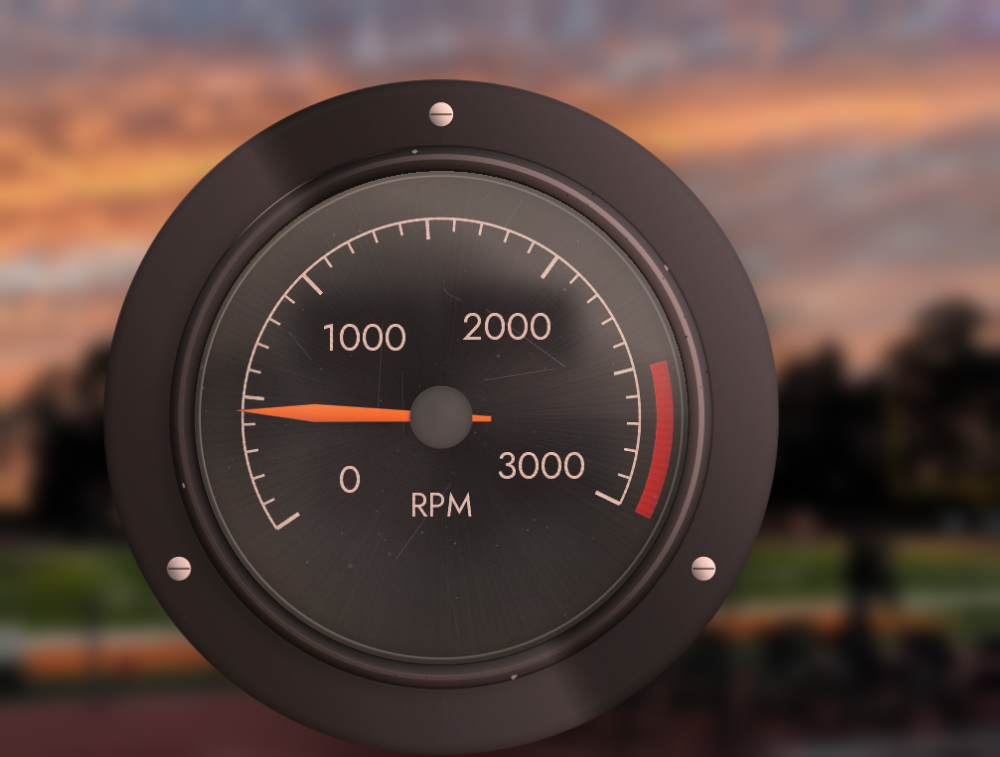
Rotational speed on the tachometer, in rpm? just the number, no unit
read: 450
